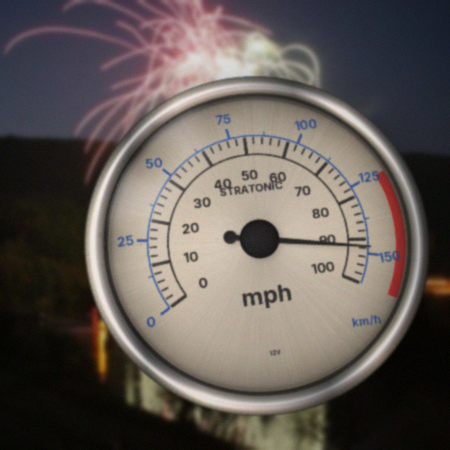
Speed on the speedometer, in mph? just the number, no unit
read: 92
